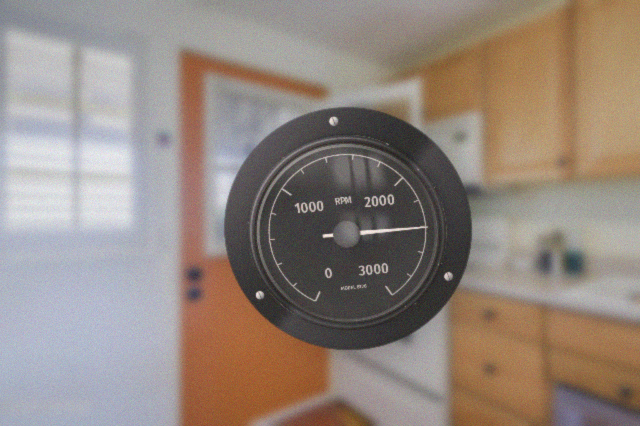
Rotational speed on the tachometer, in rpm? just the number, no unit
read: 2400
